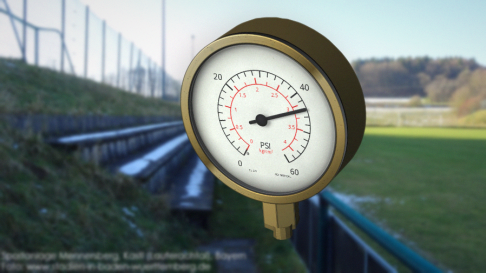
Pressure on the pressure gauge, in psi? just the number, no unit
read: 44
